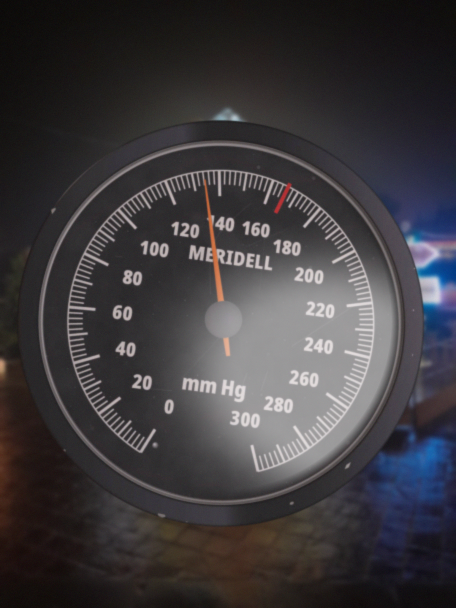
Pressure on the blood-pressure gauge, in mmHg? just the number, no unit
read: 134
